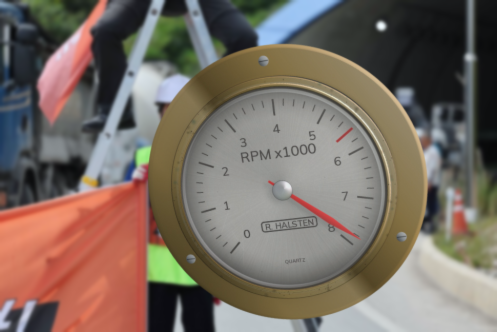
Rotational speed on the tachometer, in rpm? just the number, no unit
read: 7800
